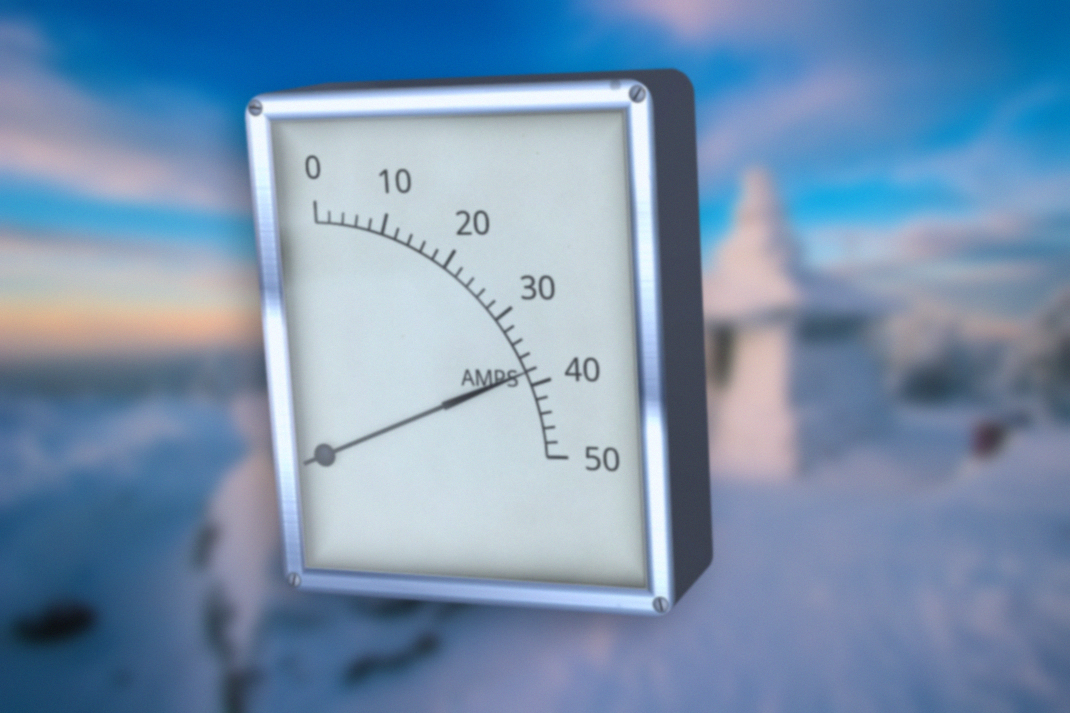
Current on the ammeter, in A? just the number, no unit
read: 38
